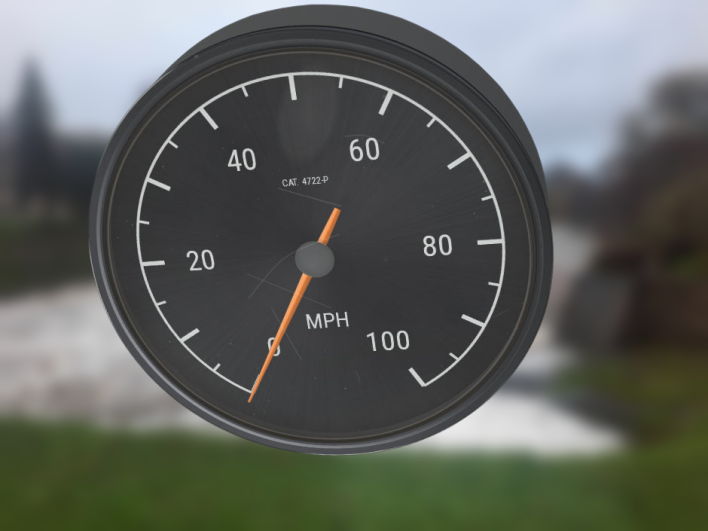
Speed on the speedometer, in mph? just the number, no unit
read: 0
